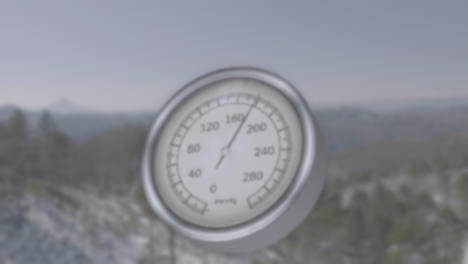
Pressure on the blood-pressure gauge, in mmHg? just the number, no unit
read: 180
